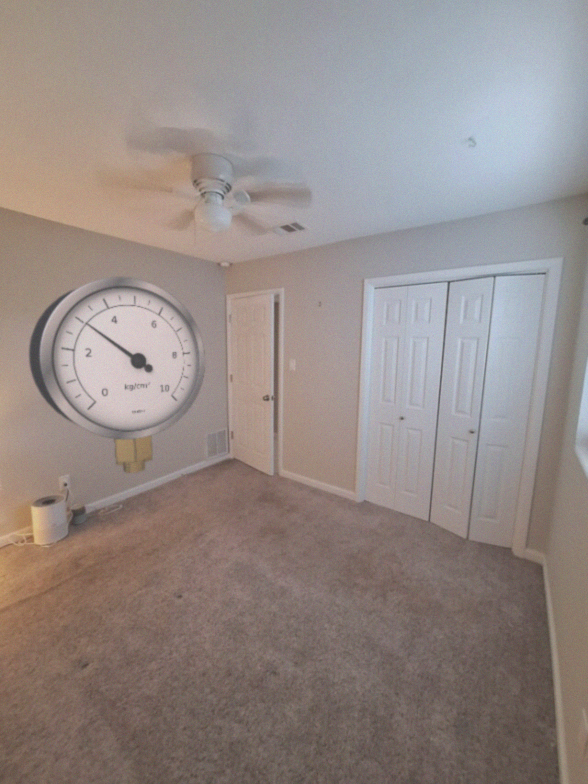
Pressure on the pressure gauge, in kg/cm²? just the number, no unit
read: 3
